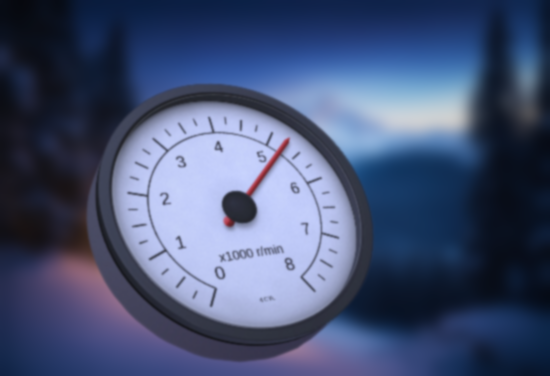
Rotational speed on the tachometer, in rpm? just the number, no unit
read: 5250
